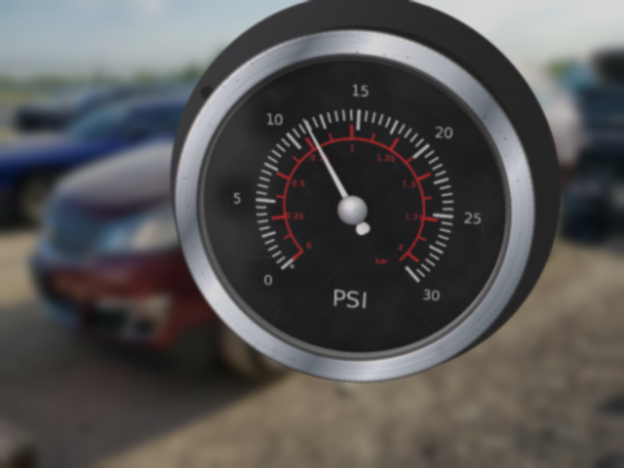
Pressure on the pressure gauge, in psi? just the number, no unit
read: 11.5
